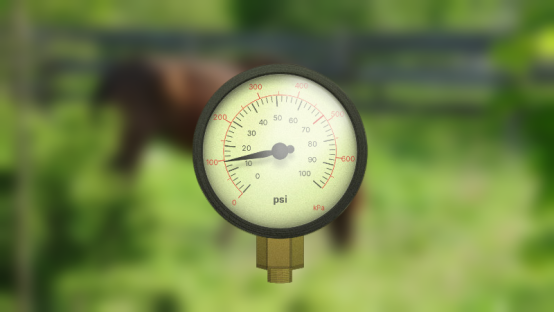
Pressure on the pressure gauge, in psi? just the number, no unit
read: 14
